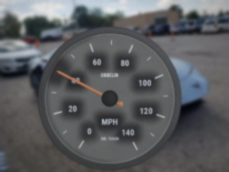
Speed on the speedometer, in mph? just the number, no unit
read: 40
